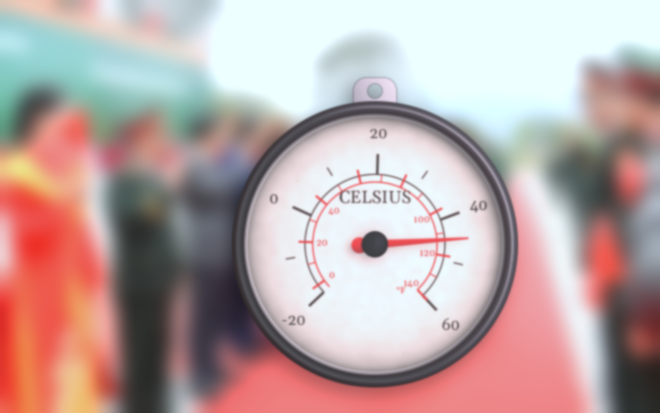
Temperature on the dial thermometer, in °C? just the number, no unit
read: 45
